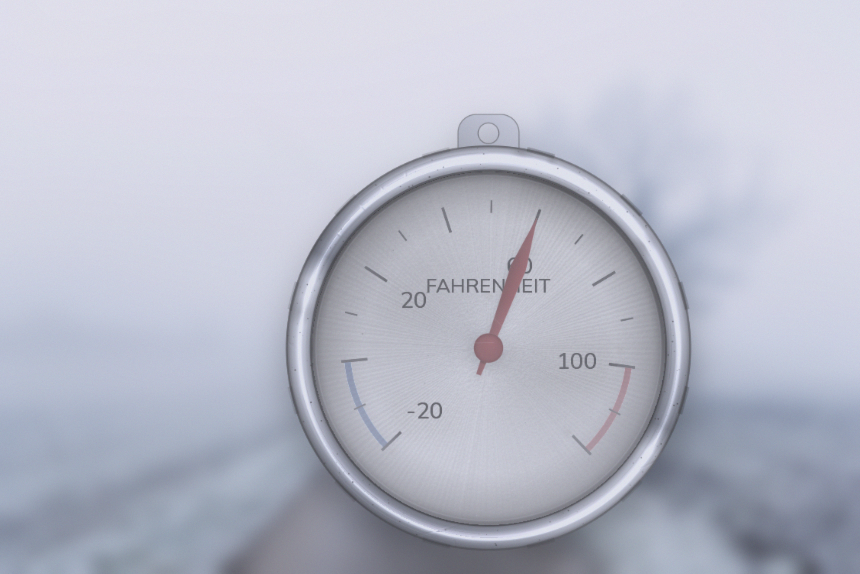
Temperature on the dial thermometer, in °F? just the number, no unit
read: 60
